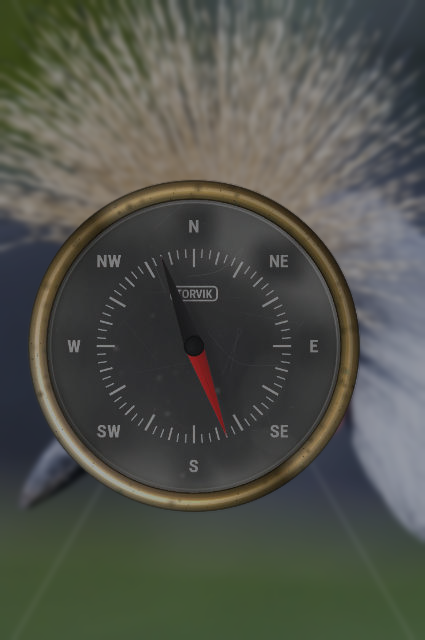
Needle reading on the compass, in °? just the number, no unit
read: 160
